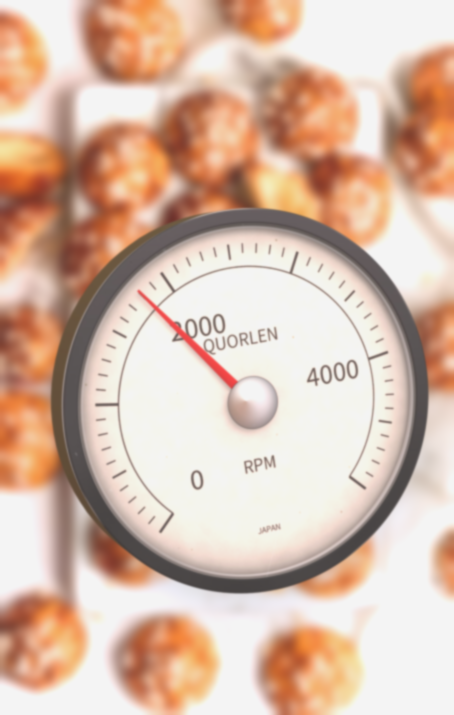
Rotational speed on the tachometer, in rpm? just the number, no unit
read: 1800
